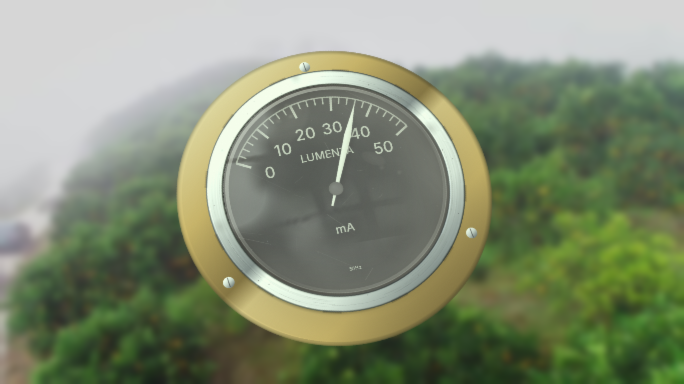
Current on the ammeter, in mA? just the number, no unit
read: 36
